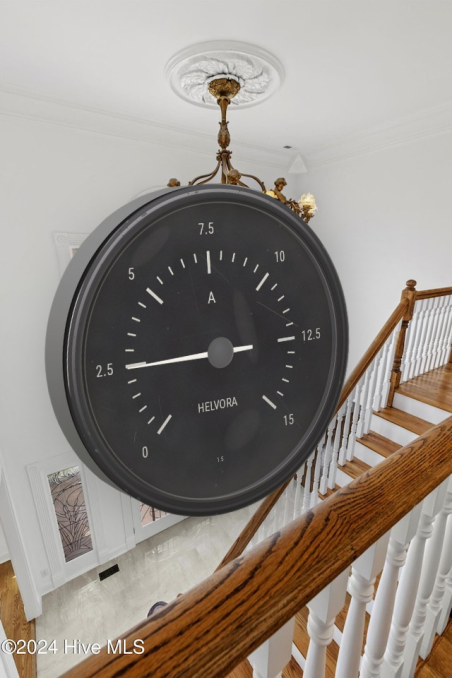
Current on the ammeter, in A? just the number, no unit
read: 2.5
